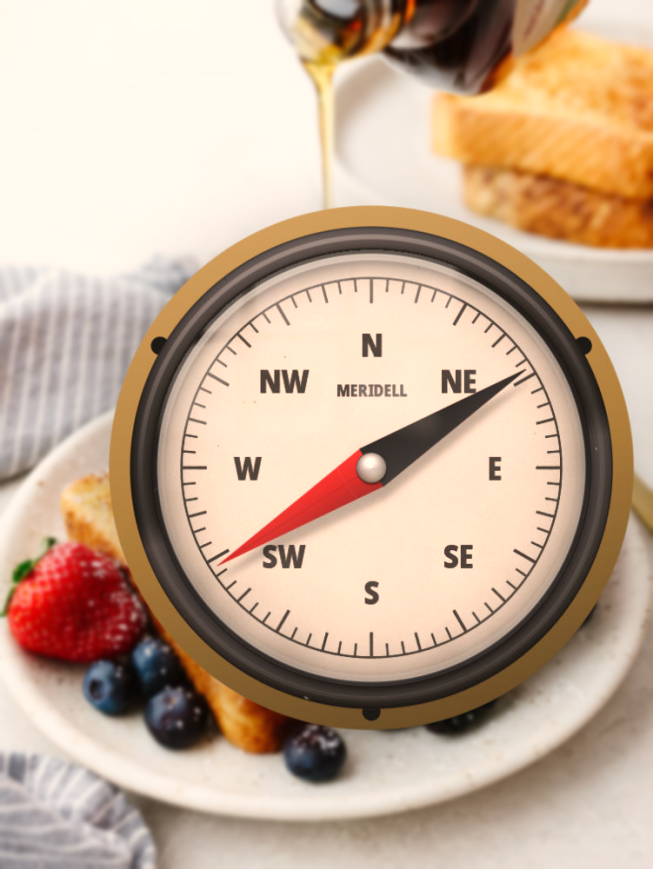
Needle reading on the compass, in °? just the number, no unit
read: 237.5
